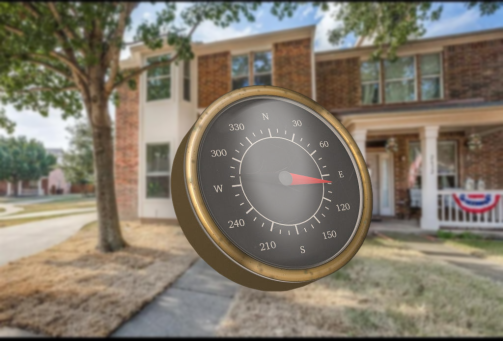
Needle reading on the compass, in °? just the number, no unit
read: 100
